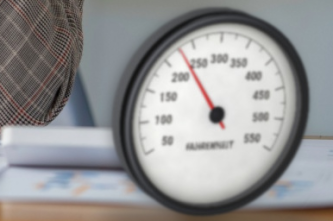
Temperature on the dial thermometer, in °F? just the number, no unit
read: 225
